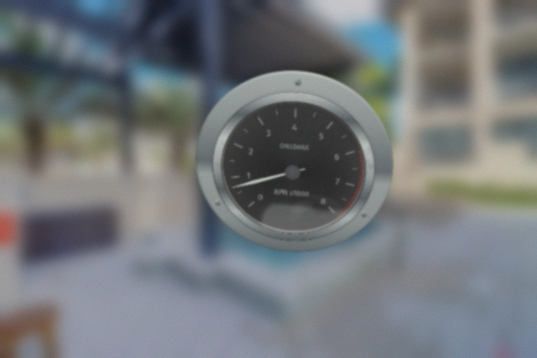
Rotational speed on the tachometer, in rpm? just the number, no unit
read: 750
